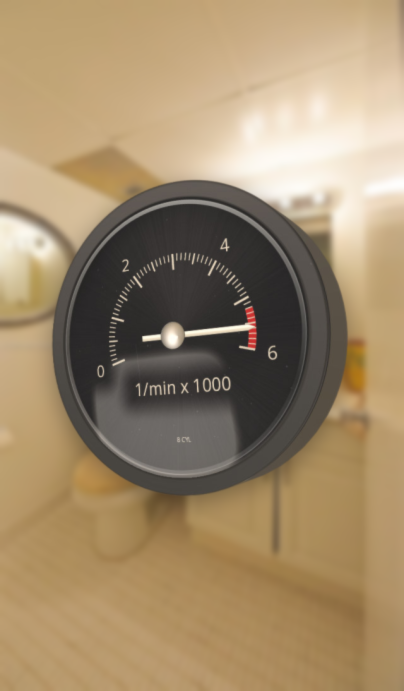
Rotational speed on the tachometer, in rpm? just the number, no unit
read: 5600
